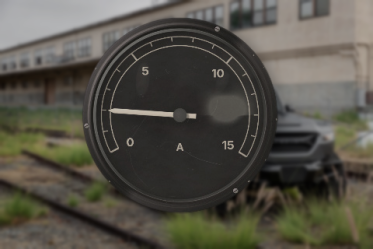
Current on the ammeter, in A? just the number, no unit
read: 2
